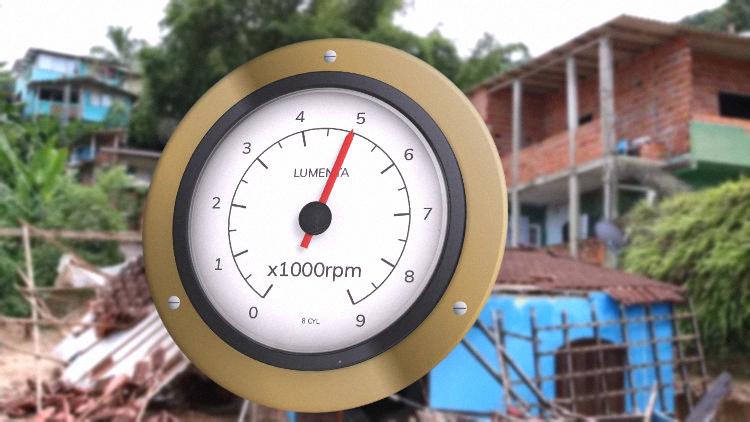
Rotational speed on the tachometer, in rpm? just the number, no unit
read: 5000
